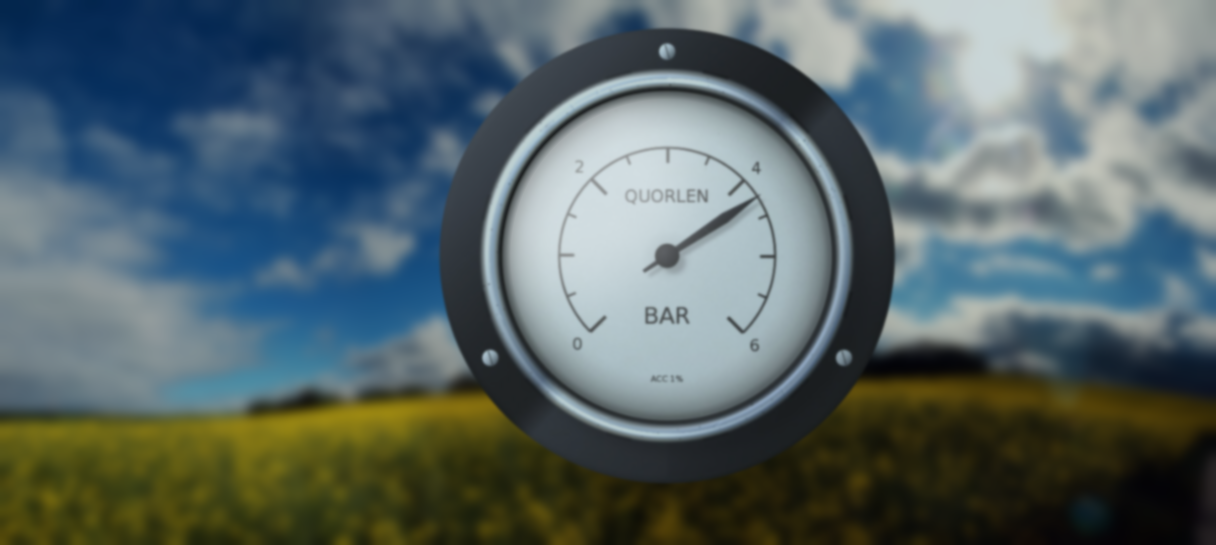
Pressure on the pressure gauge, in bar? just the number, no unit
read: 4.25
